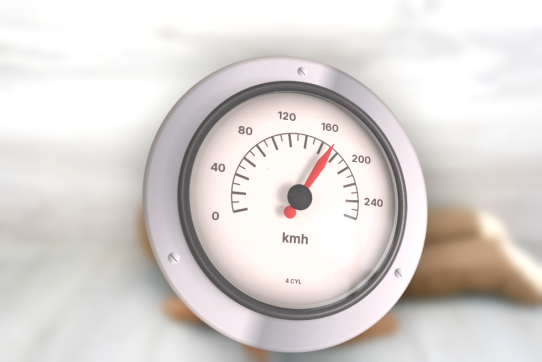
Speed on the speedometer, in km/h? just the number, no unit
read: 170
